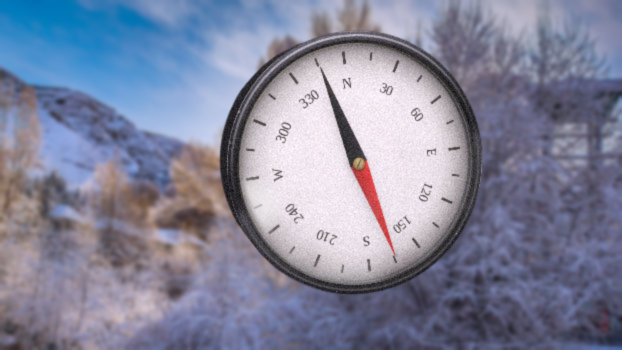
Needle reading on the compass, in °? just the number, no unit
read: 165
